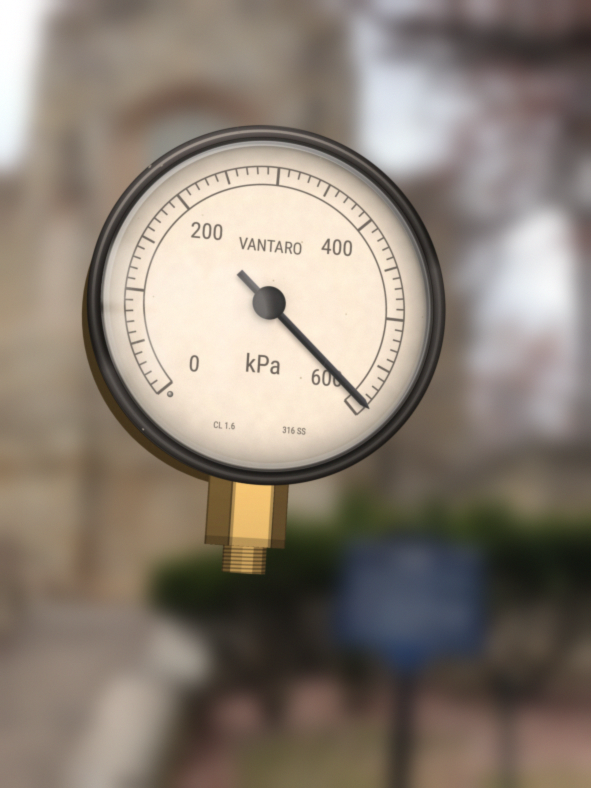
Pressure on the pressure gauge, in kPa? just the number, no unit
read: 590
